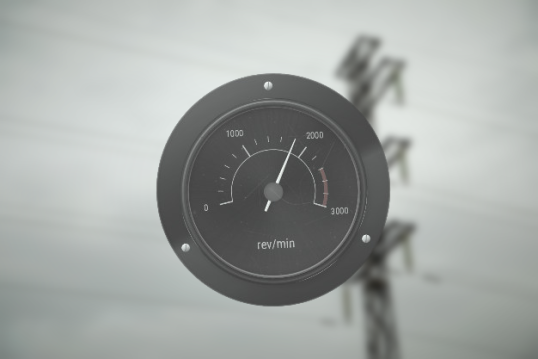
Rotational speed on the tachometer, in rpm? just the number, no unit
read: 1800
